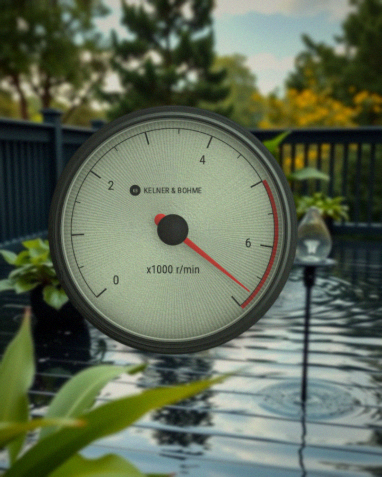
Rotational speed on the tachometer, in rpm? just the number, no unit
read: 6750
